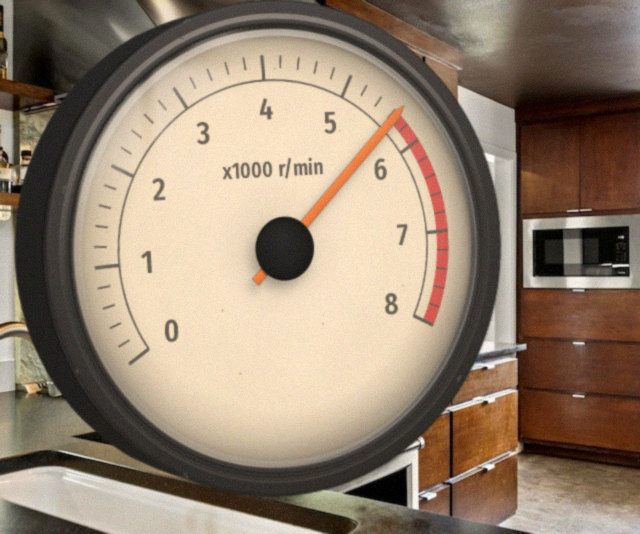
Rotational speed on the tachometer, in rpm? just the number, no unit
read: 5600
